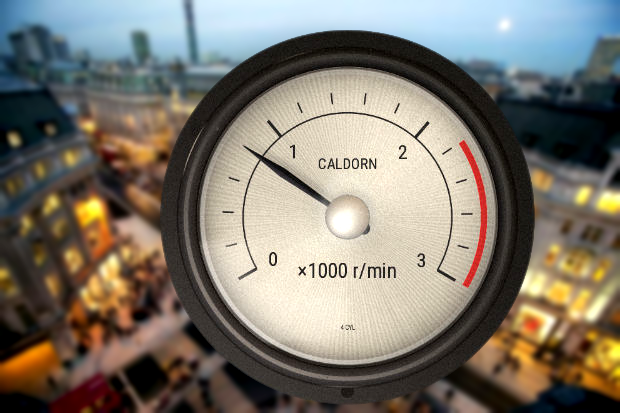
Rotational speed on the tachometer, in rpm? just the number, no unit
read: 800
